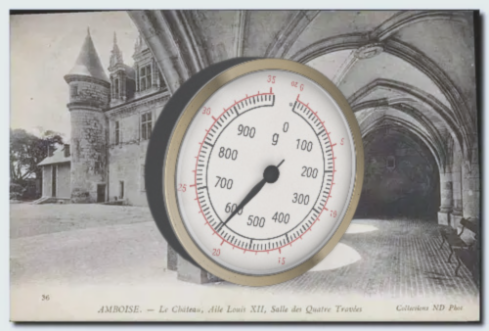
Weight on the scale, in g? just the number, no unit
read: 600
